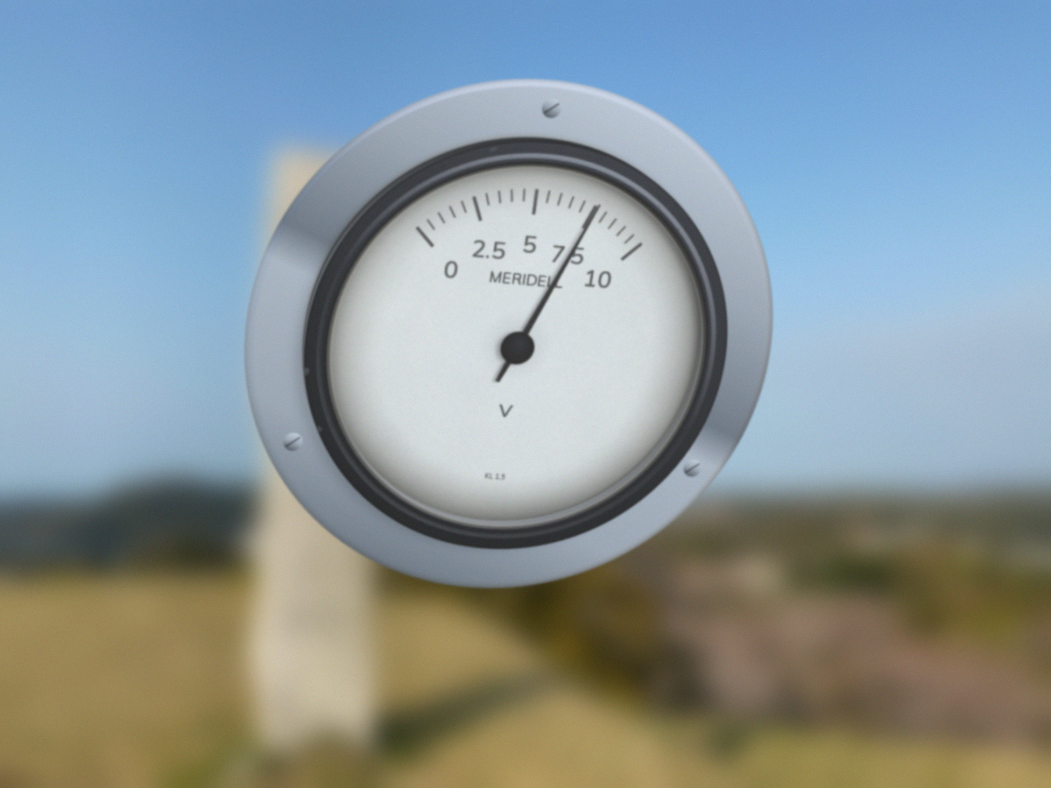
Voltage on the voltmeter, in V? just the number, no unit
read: 7.5
